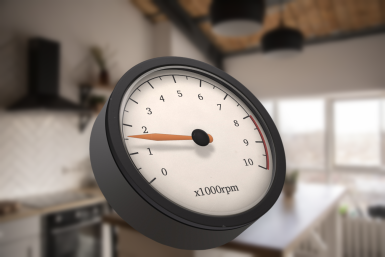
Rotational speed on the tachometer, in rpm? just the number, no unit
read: 1500
